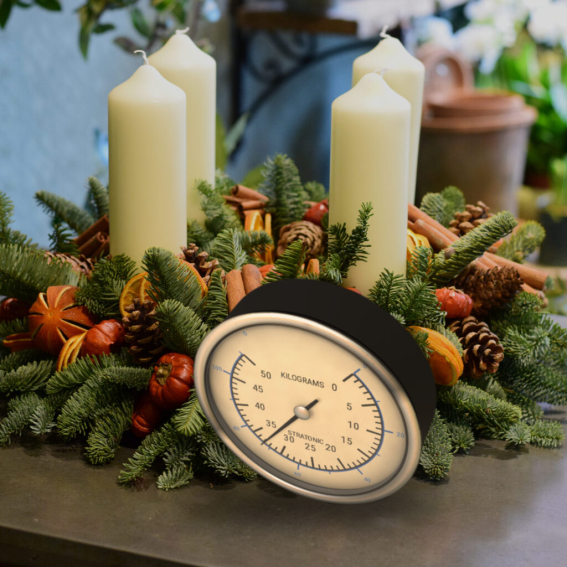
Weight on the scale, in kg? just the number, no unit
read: 33
